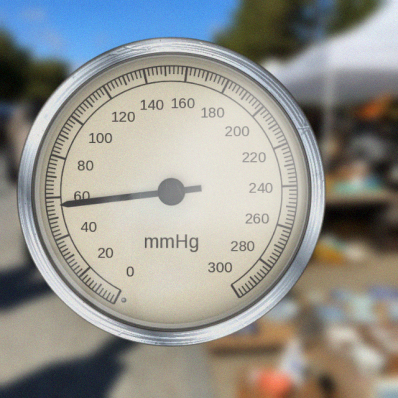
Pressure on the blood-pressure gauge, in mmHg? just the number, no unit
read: 56
